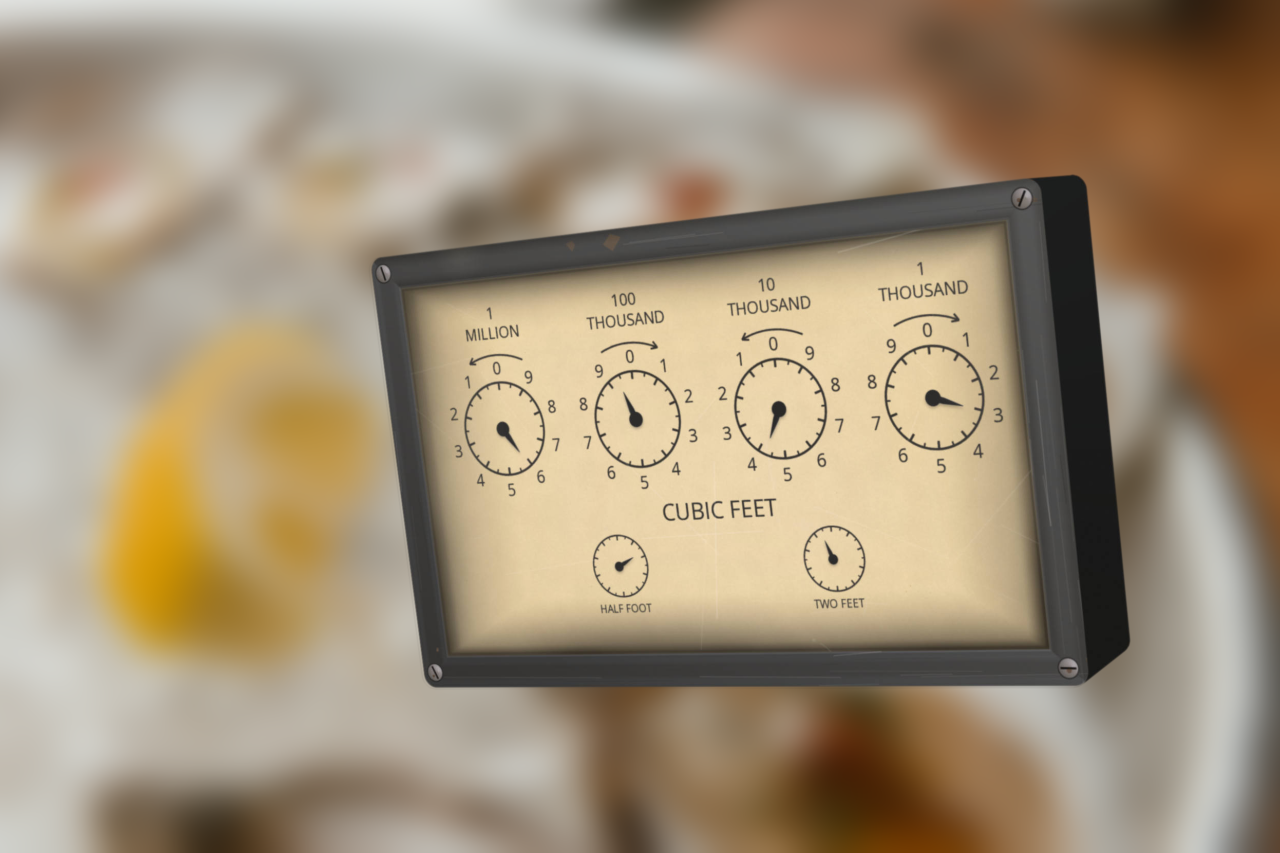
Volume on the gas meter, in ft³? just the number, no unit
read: 594300
